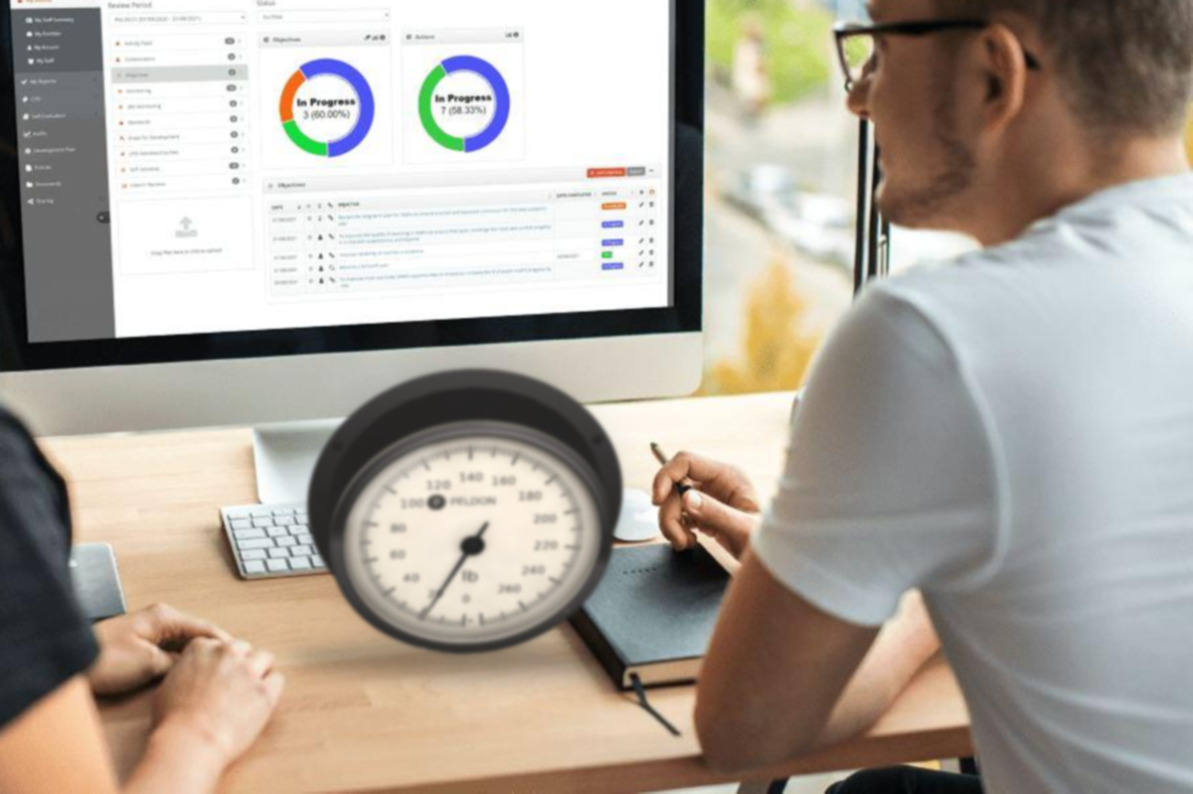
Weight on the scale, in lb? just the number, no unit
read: 20
